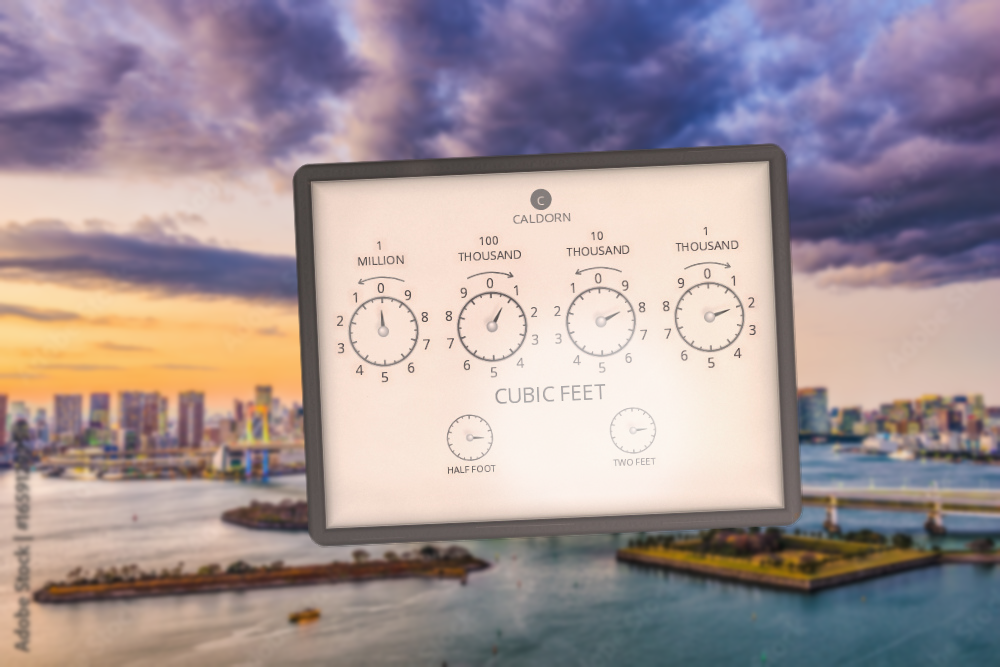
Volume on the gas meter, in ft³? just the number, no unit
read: 8200
